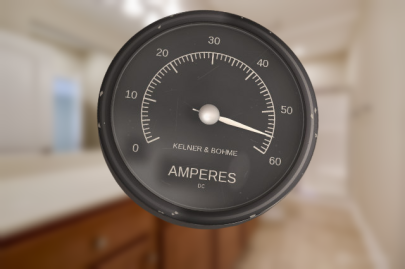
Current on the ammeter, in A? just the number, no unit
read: 56
